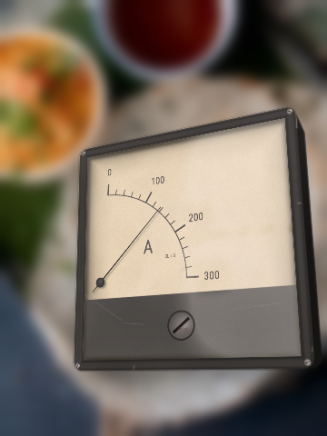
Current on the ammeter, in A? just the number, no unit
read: 140
